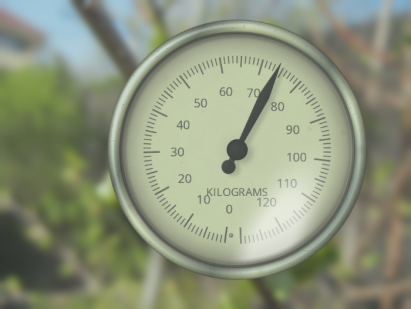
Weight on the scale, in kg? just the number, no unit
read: 74
